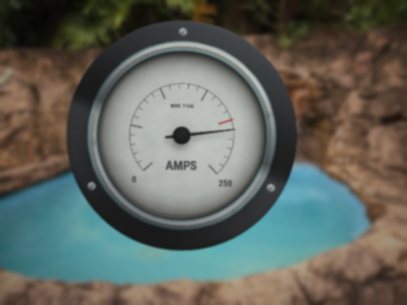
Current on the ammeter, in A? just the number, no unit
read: 200
